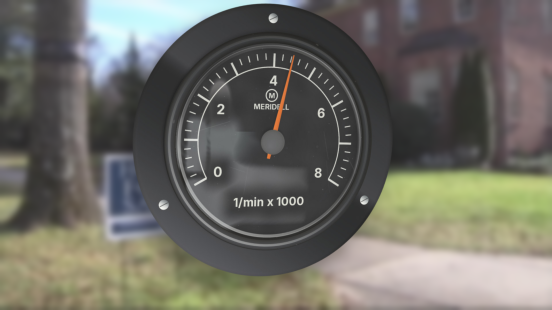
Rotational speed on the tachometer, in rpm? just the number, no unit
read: 4400
